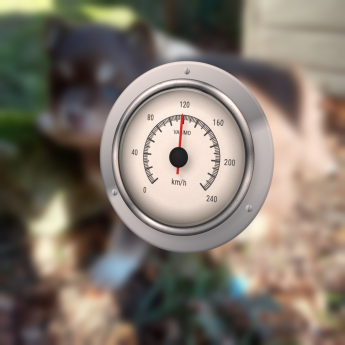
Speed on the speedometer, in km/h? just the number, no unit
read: 120
